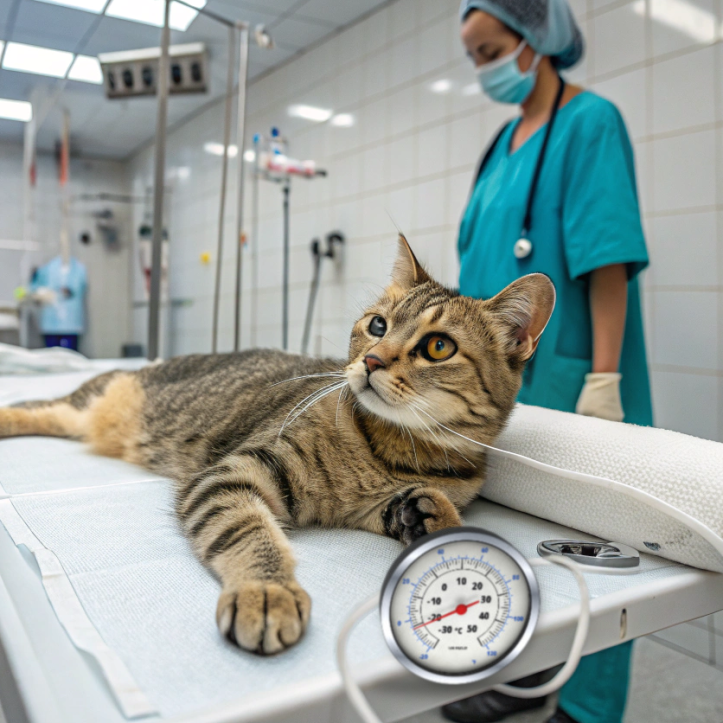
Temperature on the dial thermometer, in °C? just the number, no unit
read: -20
